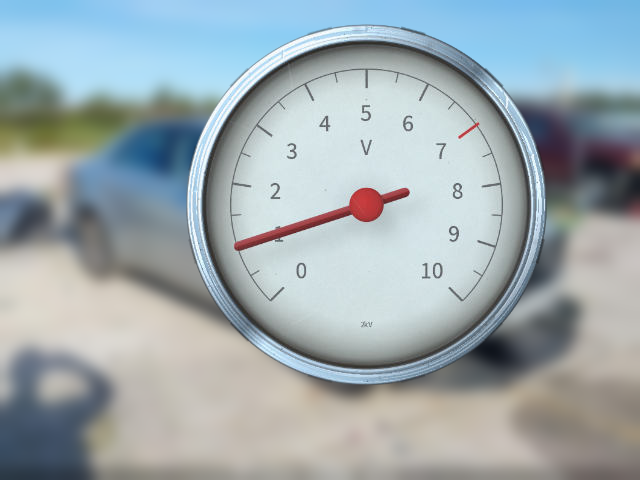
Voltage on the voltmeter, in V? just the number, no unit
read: 1
